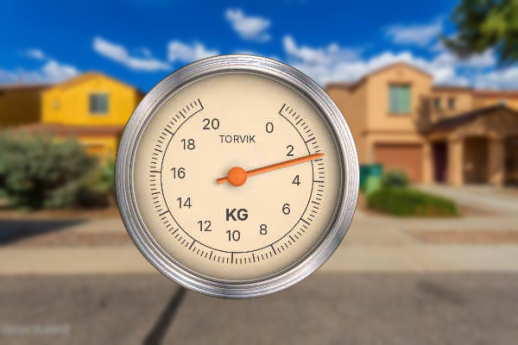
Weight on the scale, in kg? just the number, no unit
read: 2.8
